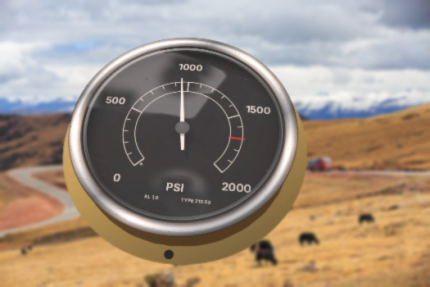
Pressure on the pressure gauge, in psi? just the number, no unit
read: 950
